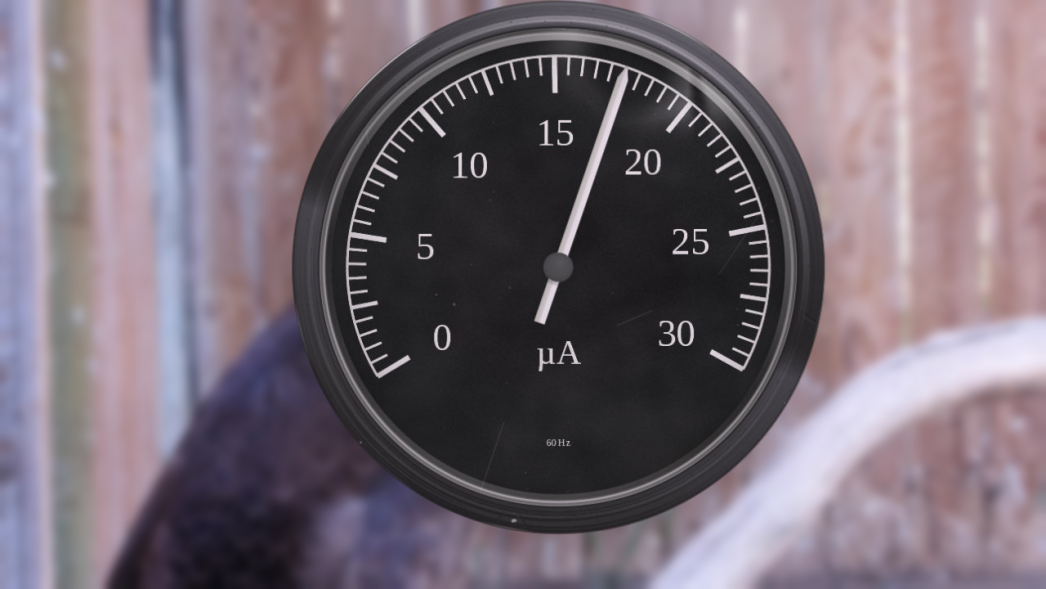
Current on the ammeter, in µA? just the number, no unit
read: 17.5
